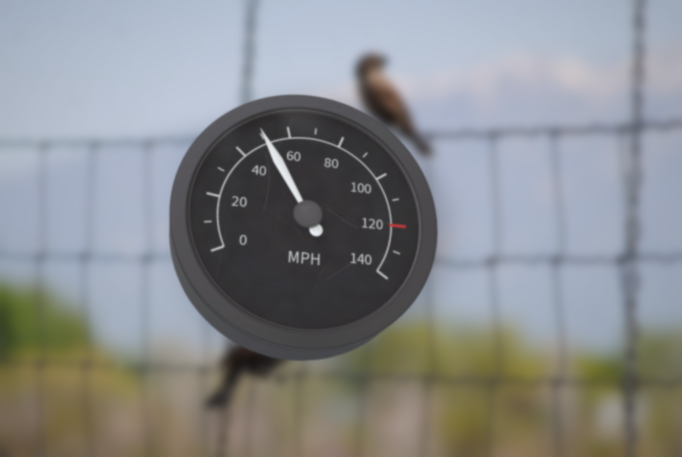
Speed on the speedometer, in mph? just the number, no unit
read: 50
